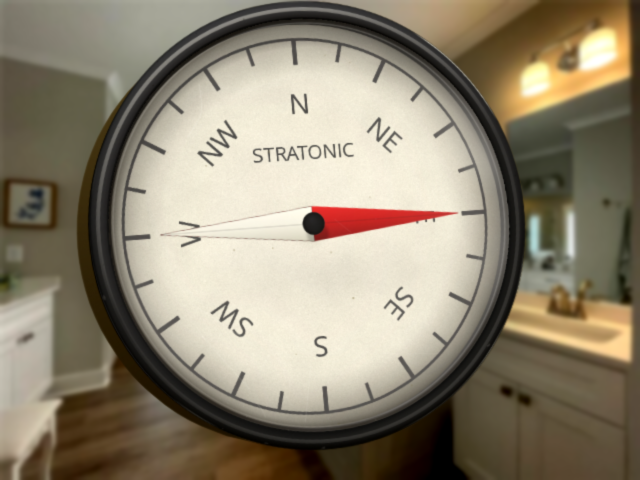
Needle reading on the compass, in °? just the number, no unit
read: 90
